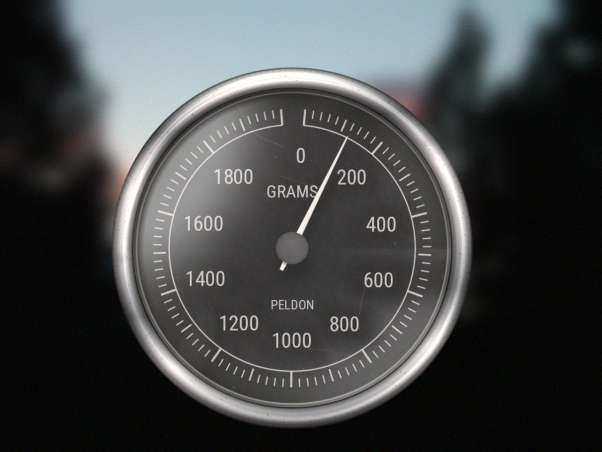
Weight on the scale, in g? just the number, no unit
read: 120
